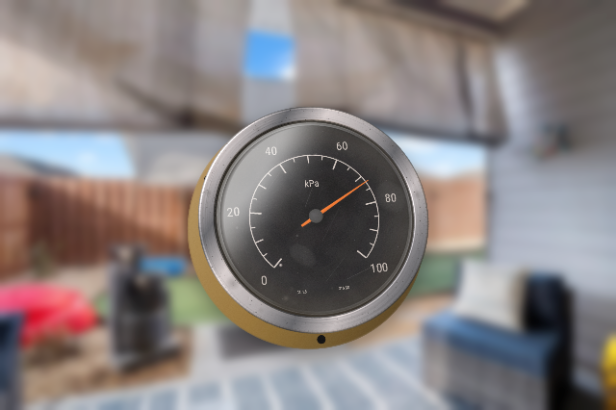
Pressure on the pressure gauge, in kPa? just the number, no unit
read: 72.5
